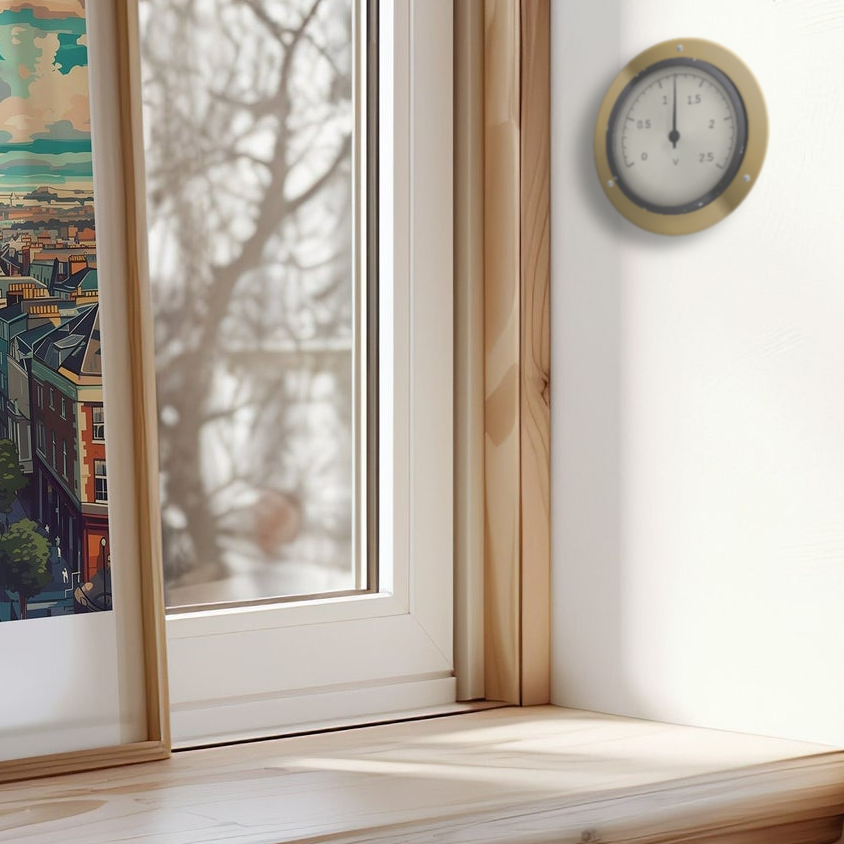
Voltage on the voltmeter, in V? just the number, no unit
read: 1.2
